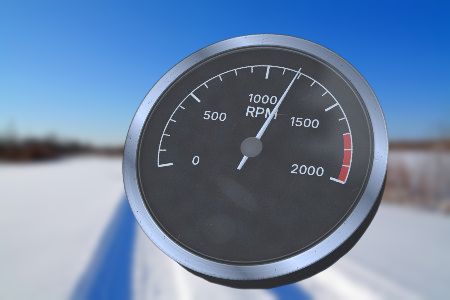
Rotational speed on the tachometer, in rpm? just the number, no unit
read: 1200
